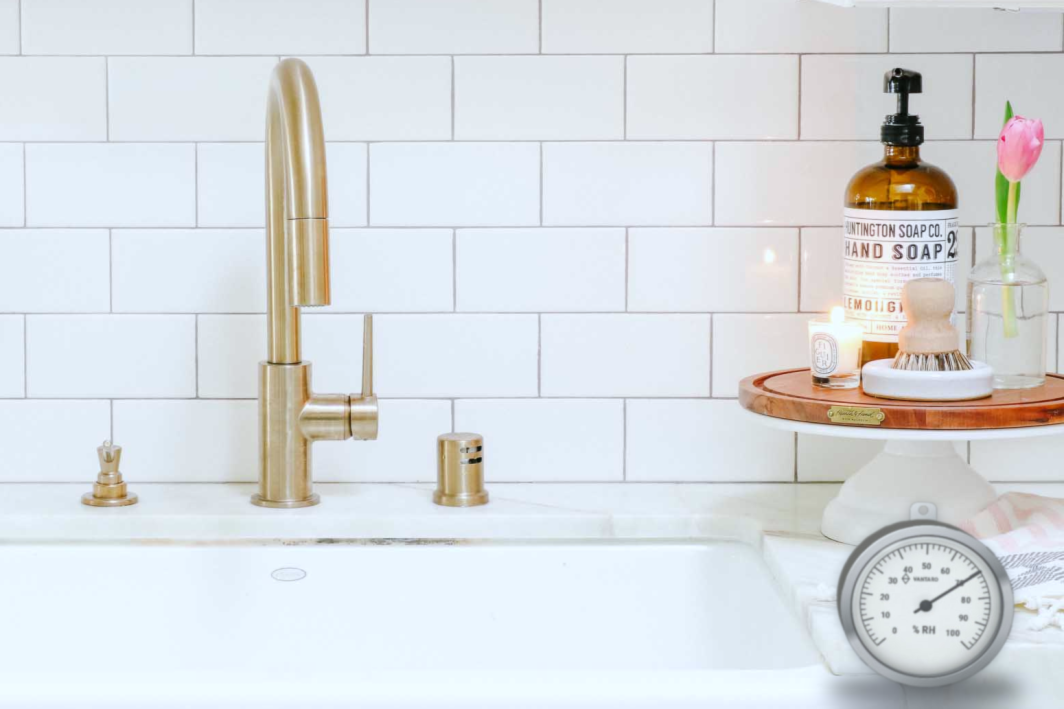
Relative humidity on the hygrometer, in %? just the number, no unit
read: 70
